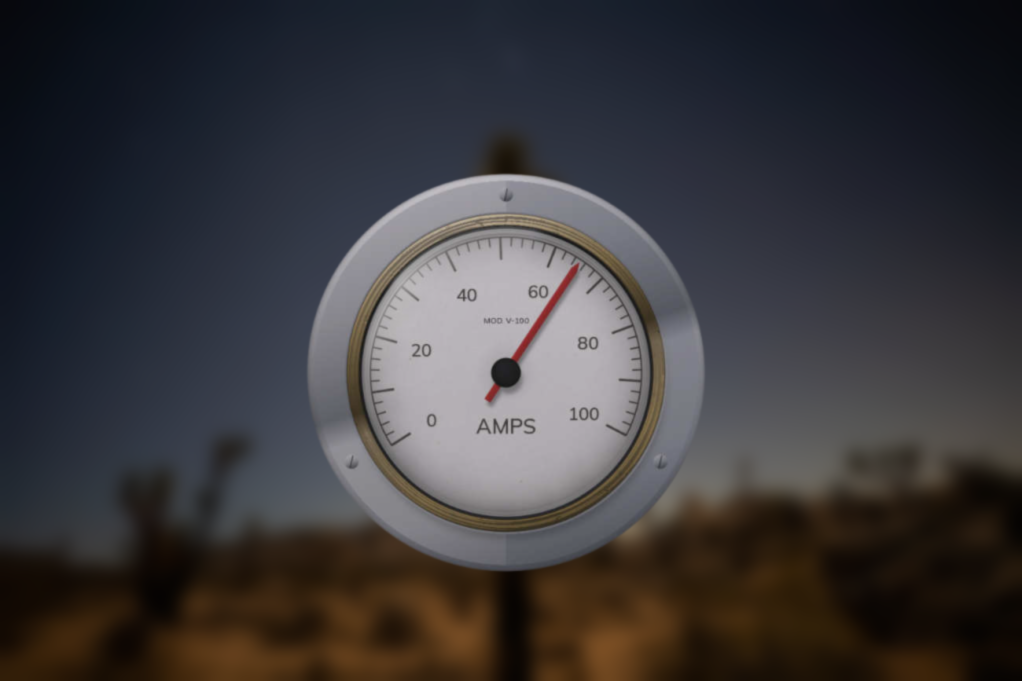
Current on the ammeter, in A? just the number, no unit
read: 65
